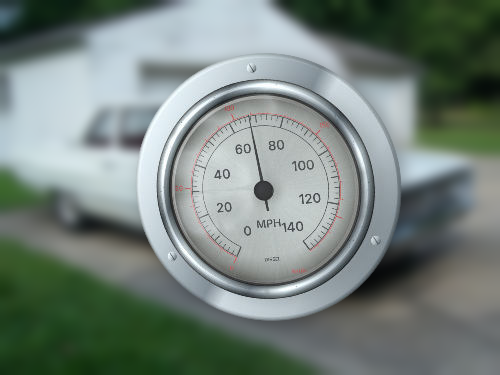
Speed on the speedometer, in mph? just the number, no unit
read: 68
